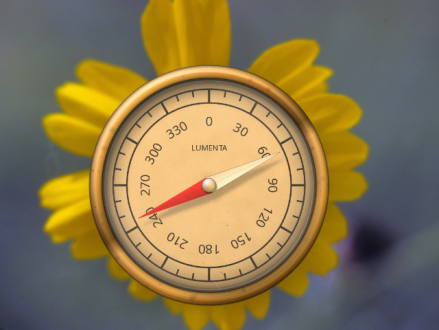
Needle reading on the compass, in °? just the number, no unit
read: 245
